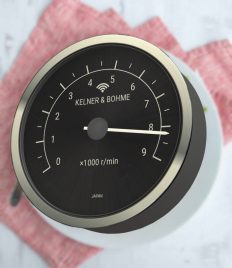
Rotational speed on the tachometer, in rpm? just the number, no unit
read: 8250
